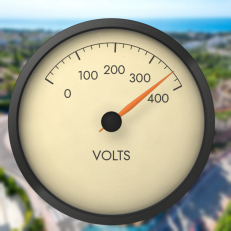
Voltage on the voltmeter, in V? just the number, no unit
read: 360
